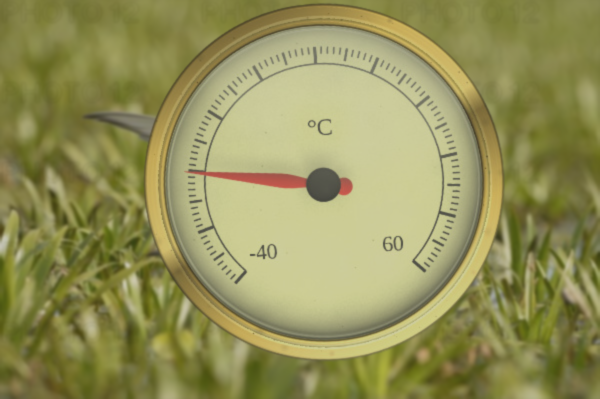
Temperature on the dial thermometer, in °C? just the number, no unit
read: -20
